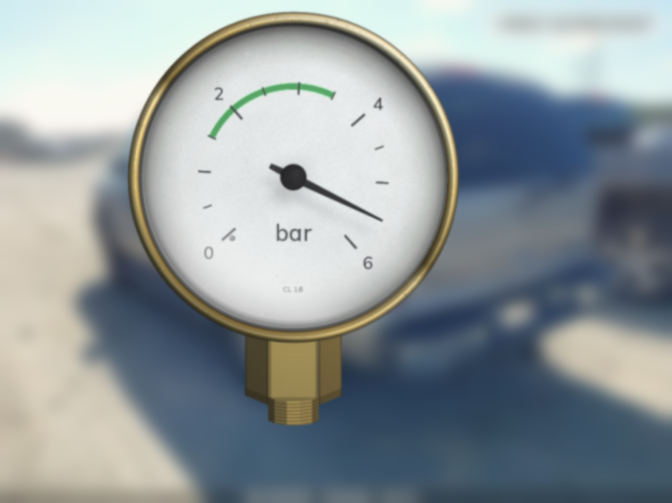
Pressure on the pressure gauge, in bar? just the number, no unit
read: 5.5
